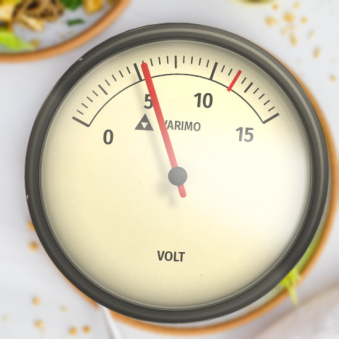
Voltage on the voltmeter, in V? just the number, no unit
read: 5.5
